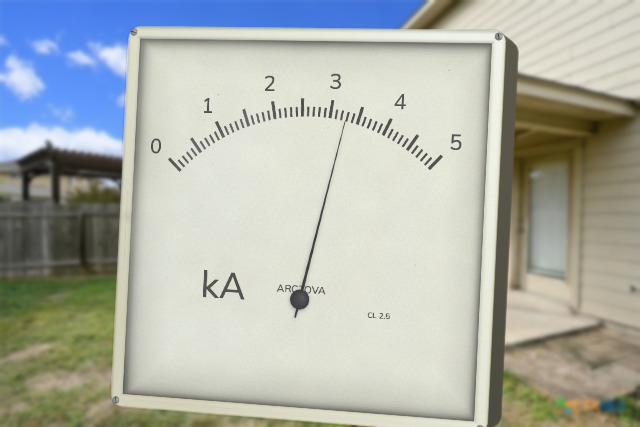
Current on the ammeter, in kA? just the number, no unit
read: 3.3
